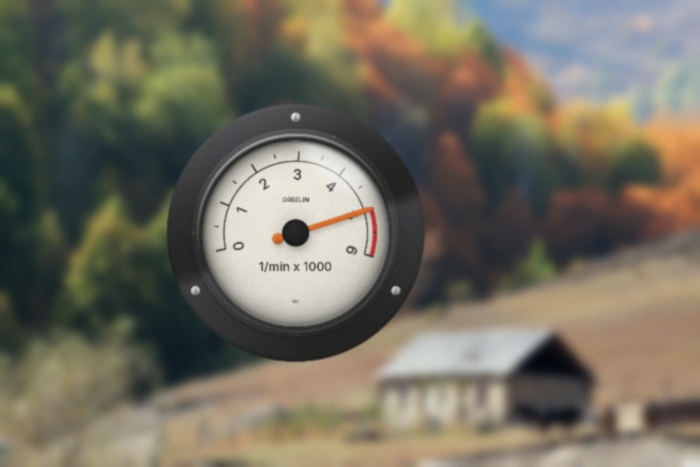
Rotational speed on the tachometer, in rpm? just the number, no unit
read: 5000
